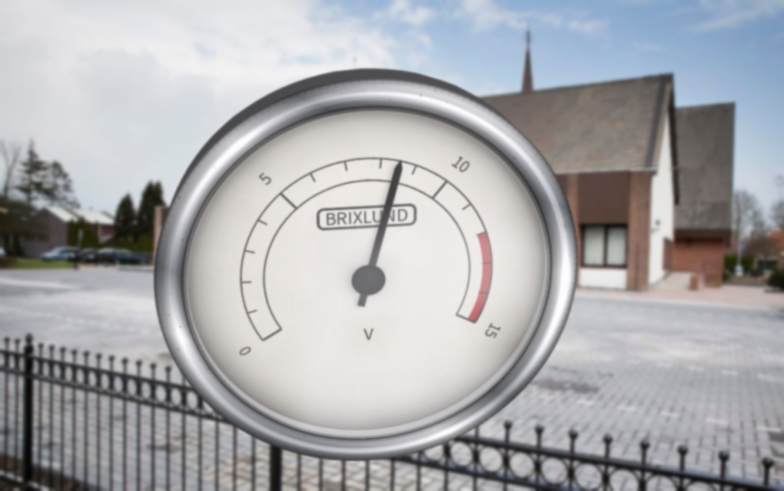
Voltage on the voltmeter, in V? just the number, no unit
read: 8.5
